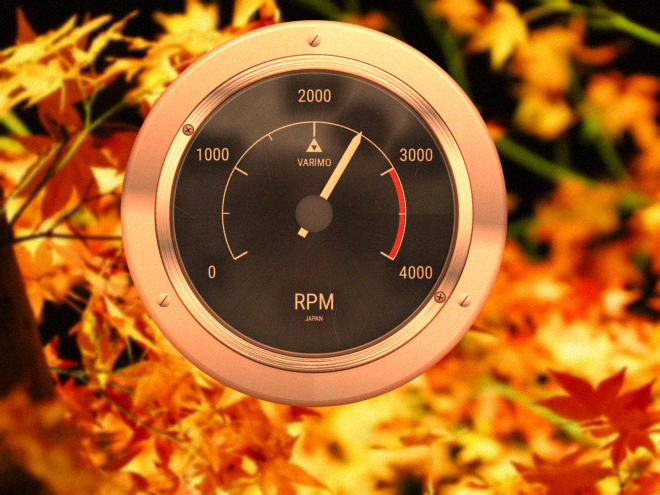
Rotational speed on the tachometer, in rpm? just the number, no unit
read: 2500
